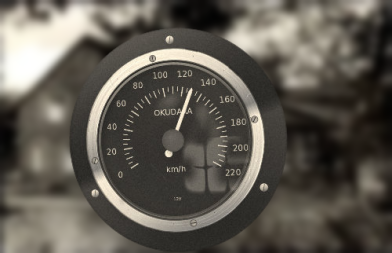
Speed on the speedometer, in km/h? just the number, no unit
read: 130
